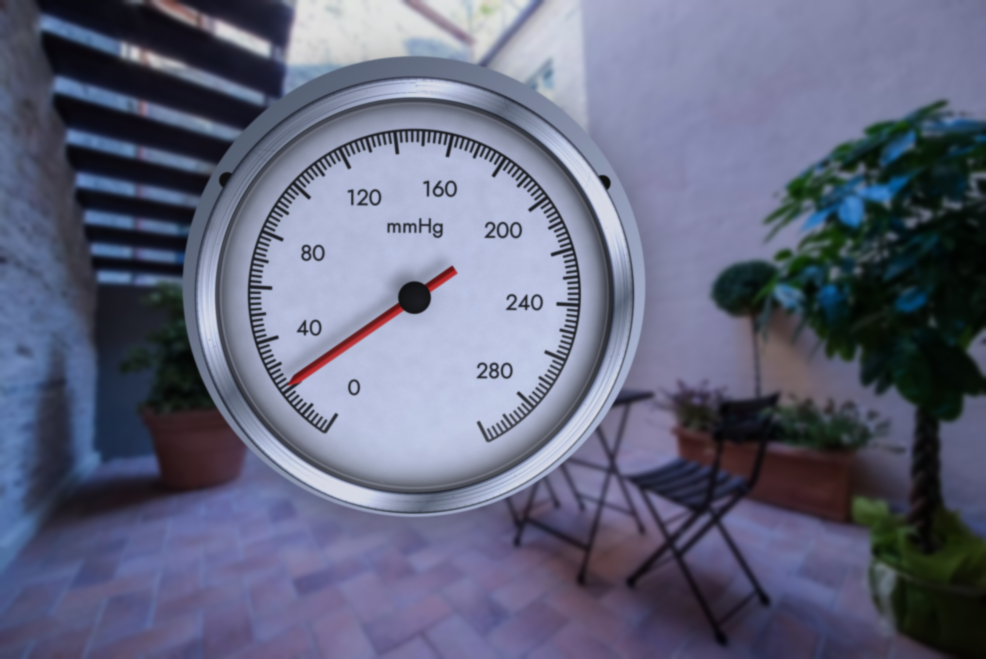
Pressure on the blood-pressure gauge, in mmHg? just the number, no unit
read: 22
